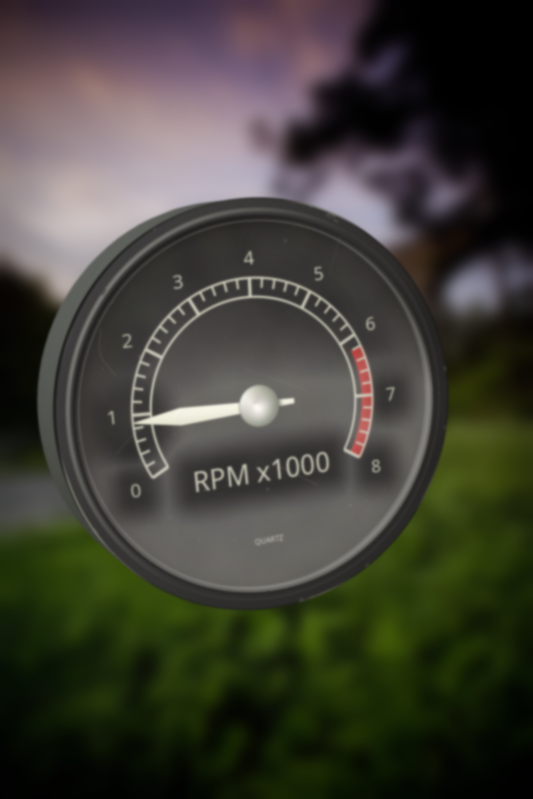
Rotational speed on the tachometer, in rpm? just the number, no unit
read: 900
